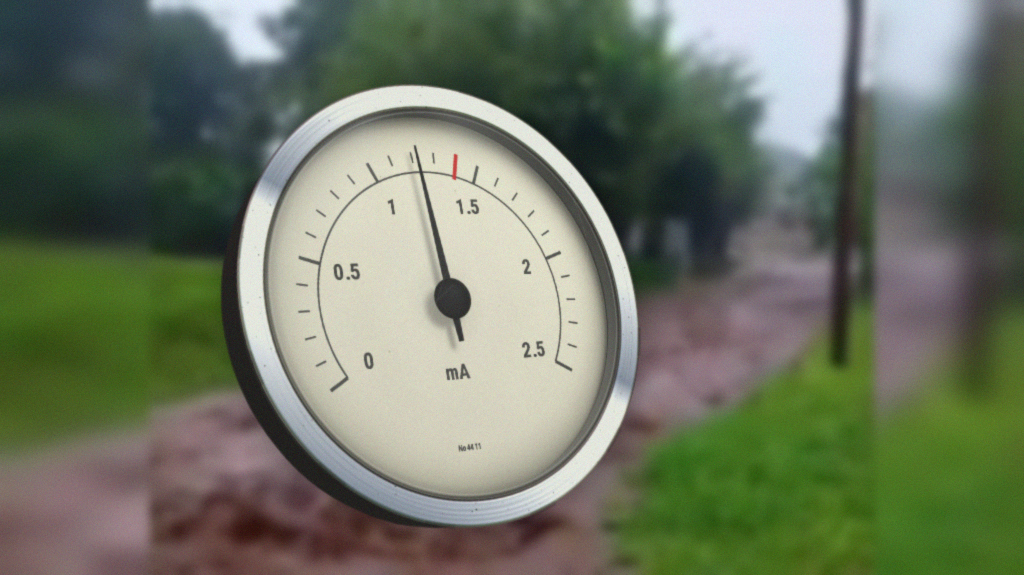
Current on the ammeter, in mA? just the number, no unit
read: 1.2
